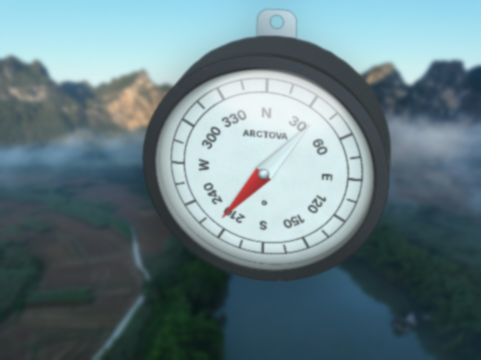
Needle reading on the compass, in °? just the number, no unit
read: 217.5
